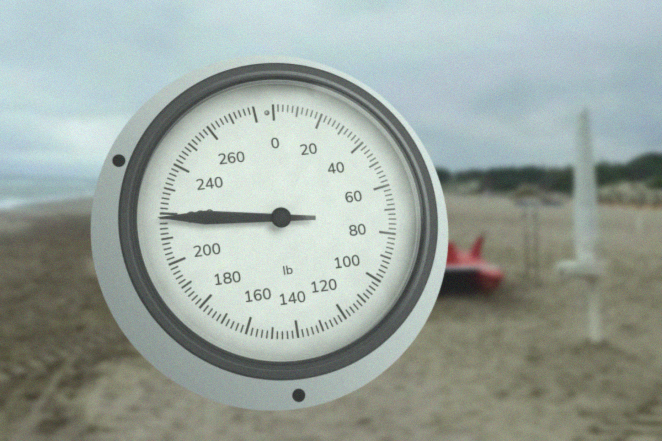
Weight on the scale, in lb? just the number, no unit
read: 218
